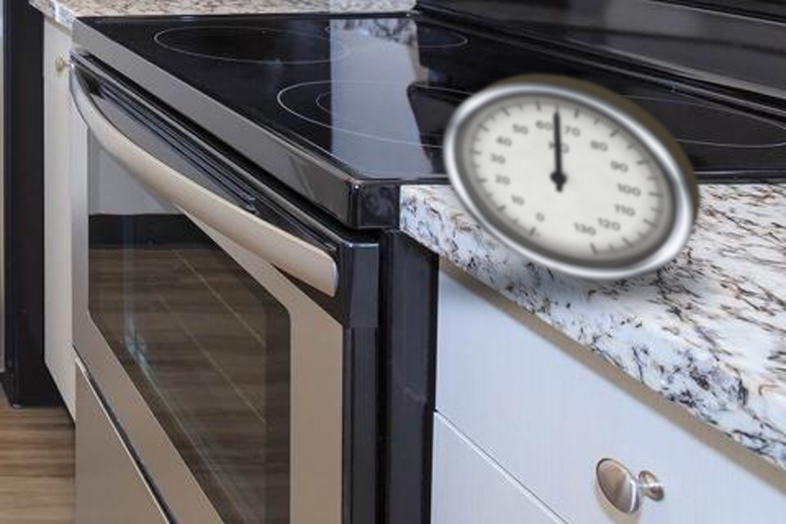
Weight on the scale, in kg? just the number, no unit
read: 65
